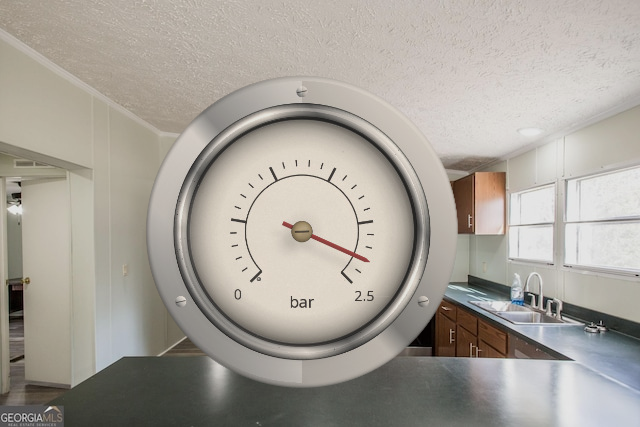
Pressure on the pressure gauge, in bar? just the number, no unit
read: 2.3
